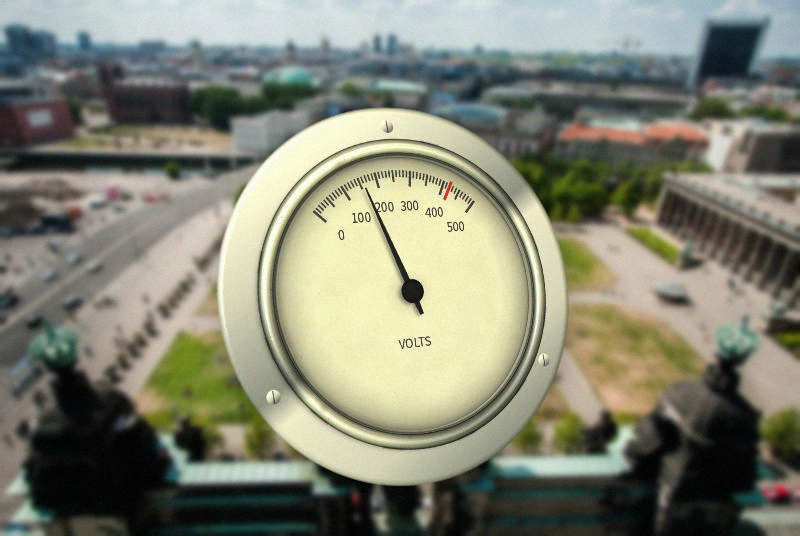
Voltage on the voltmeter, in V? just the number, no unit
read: 150
